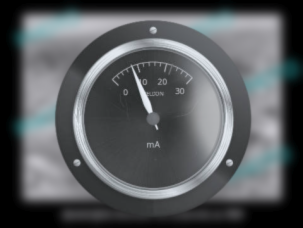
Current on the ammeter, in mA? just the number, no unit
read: 8
